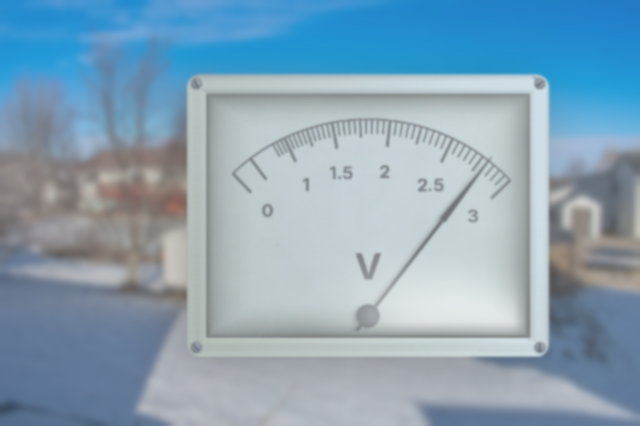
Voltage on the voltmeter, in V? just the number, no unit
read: 2.8
